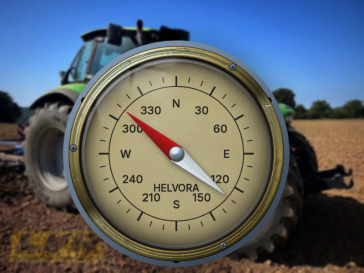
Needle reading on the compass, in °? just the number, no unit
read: 310
